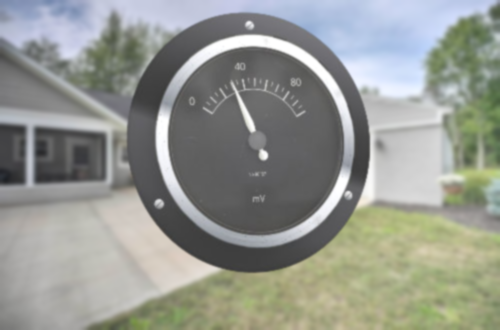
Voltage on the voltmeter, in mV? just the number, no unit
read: 30
